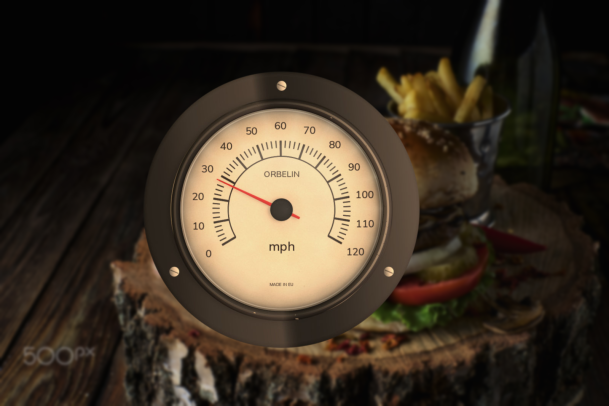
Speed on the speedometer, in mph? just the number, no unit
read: 28
